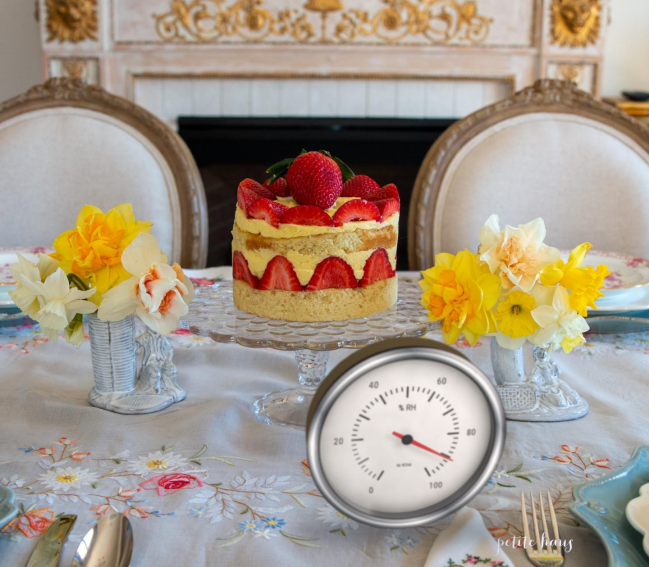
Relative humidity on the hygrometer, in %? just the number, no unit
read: 90
